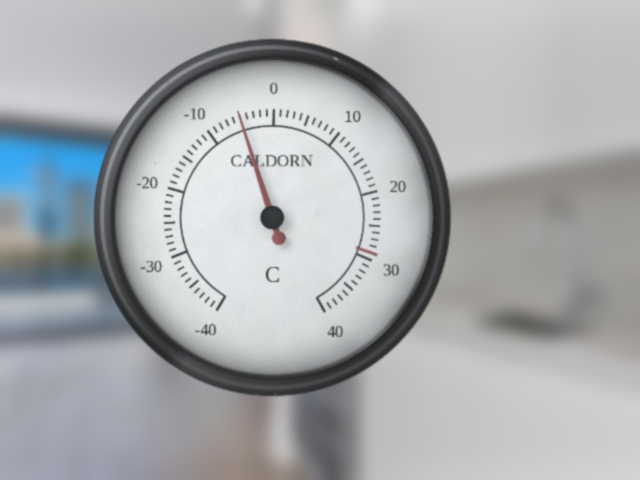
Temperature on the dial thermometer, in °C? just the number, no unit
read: -5
